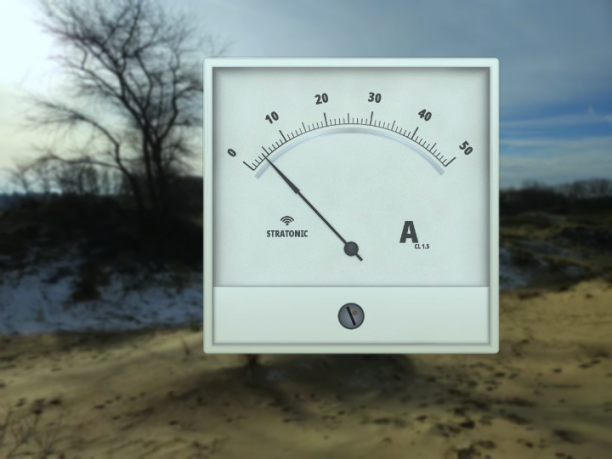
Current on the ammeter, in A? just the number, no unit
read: 4
